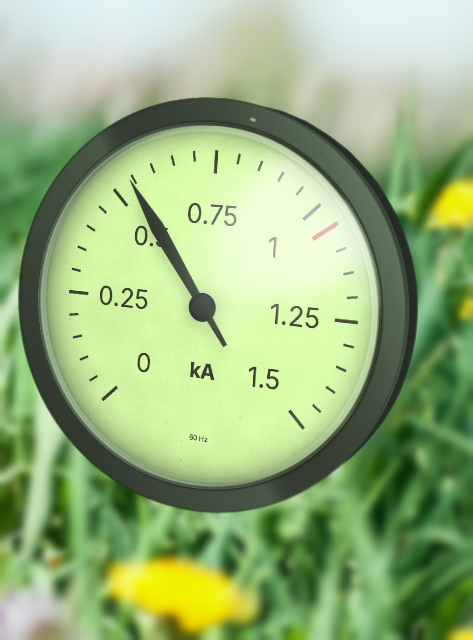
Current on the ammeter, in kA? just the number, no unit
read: 0.55
